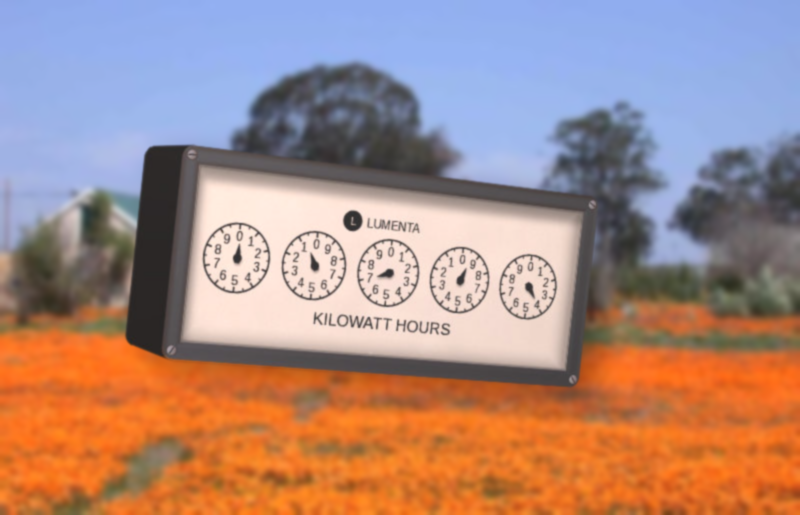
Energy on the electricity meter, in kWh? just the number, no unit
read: 694
